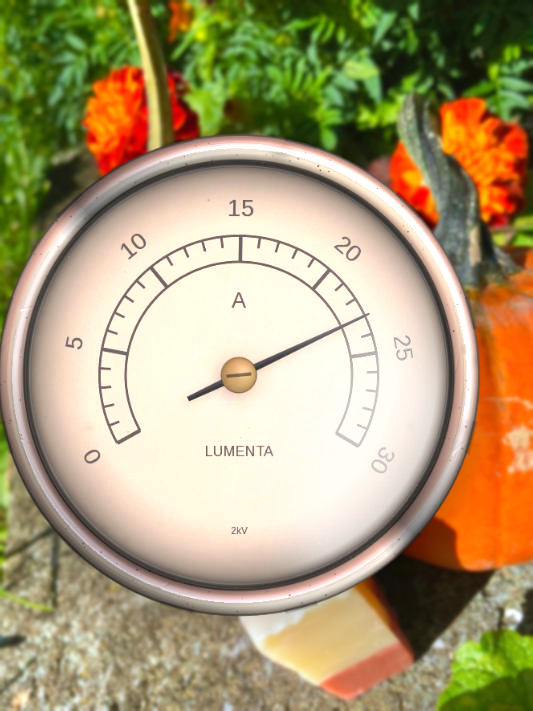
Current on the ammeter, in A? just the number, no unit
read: 23
